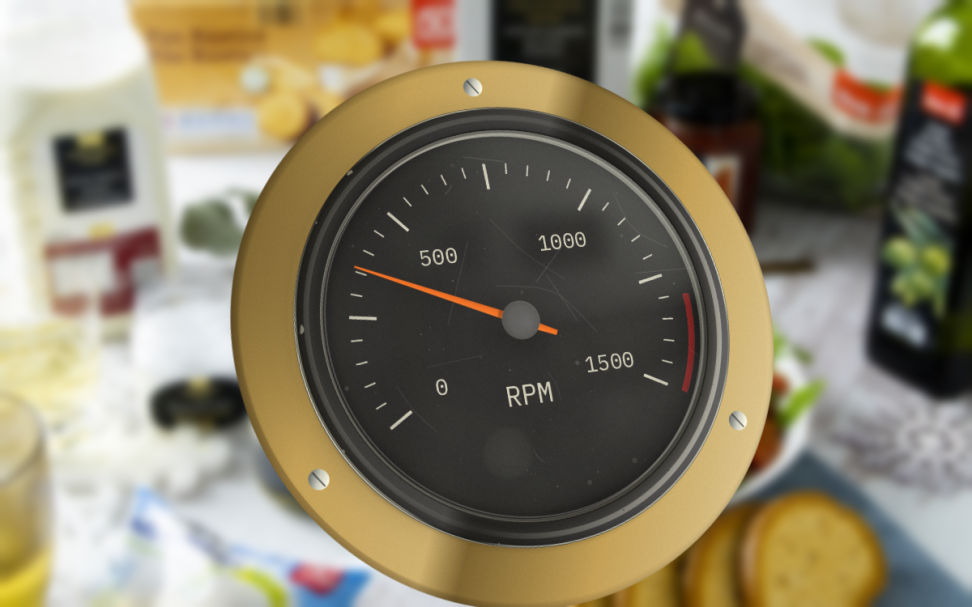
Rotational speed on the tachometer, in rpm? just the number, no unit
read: 350
